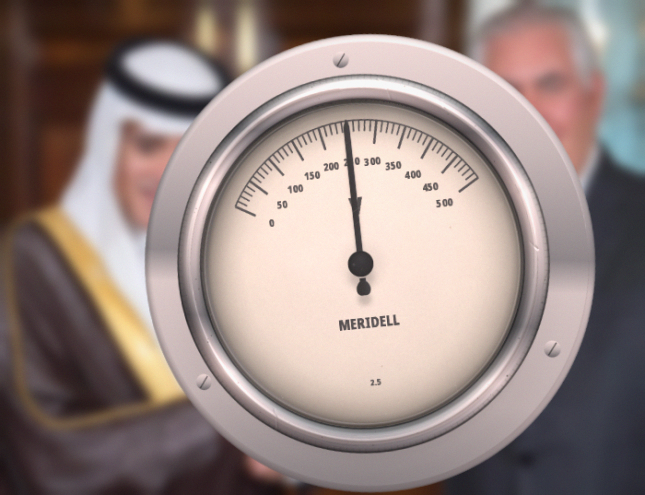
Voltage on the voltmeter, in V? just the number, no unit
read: 250
